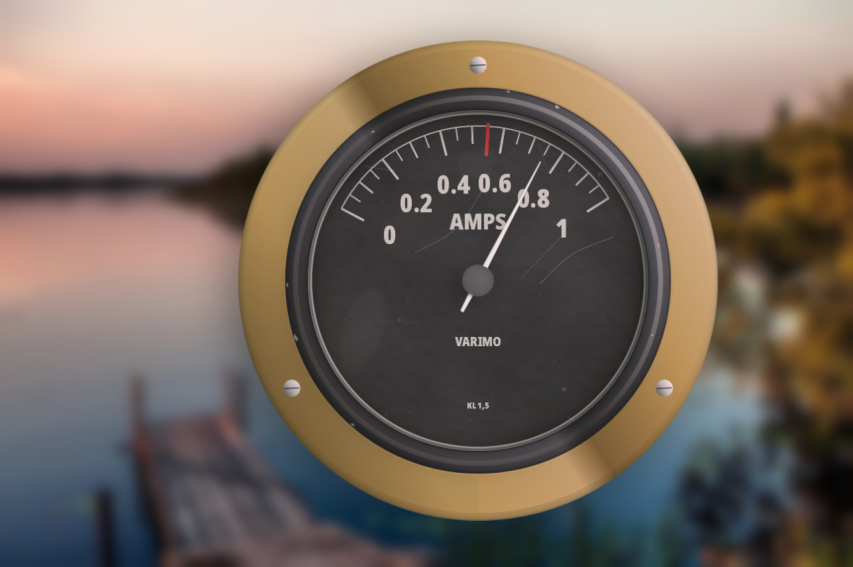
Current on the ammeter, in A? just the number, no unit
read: 0.75
